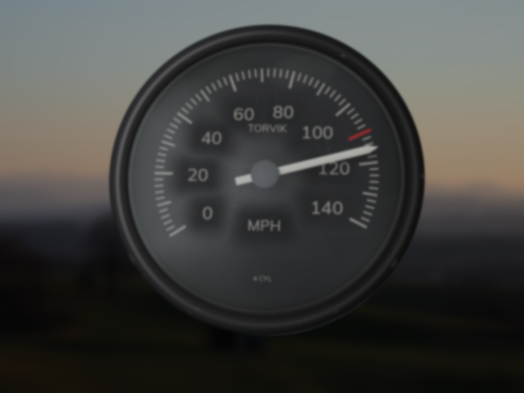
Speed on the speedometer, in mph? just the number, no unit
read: 116
